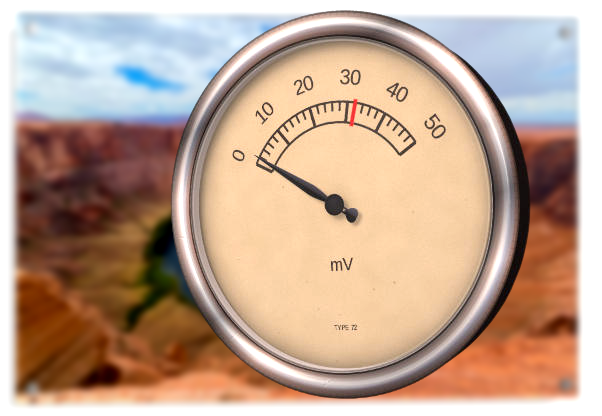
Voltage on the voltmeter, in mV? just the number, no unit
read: 2
